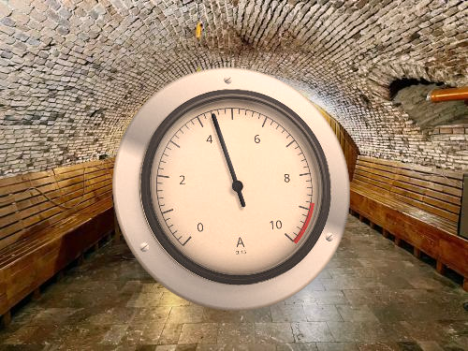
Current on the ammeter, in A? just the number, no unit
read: 4.4
